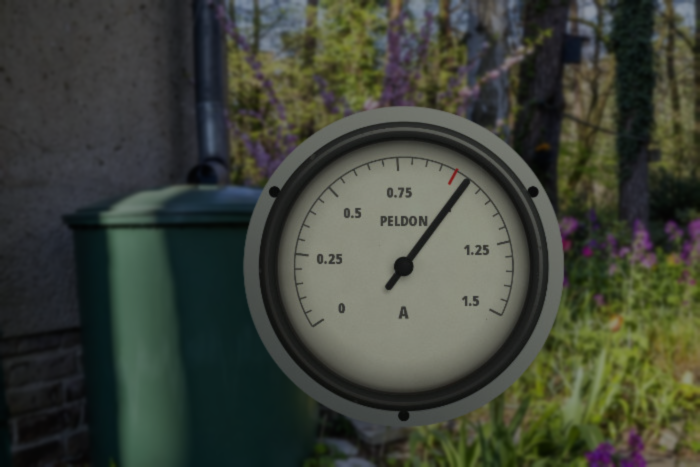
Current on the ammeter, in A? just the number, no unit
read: 1
